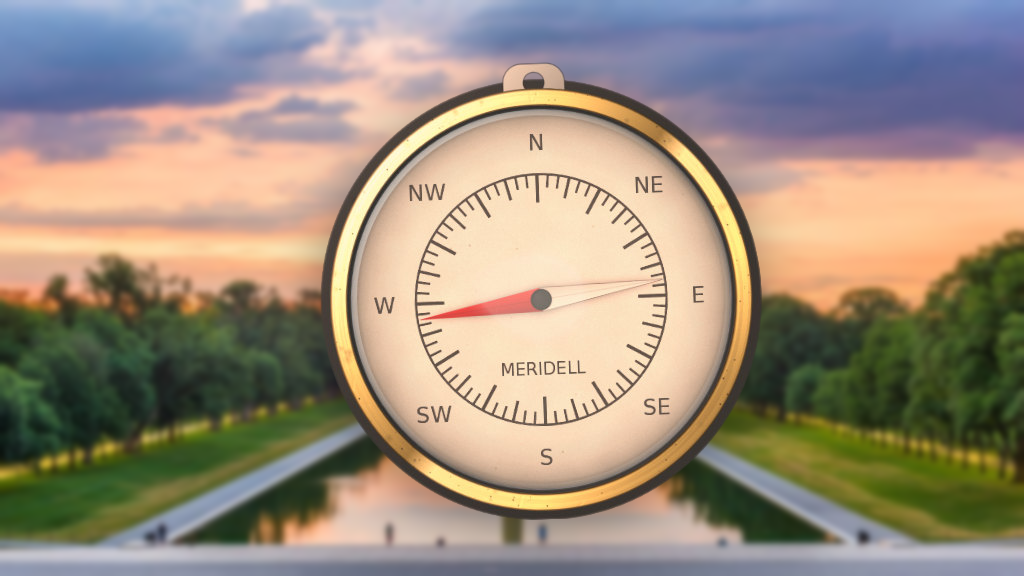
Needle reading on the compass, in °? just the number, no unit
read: 262.5
